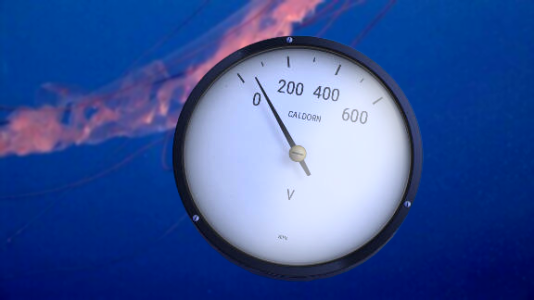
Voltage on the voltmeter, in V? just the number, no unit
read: 50
